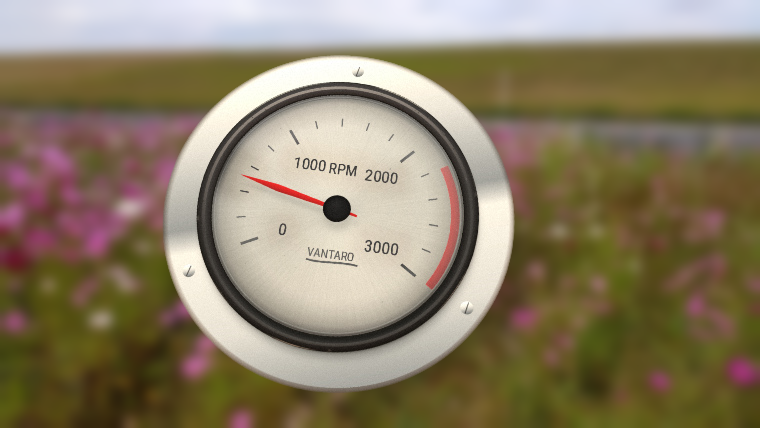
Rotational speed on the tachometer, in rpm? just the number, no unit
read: 500
